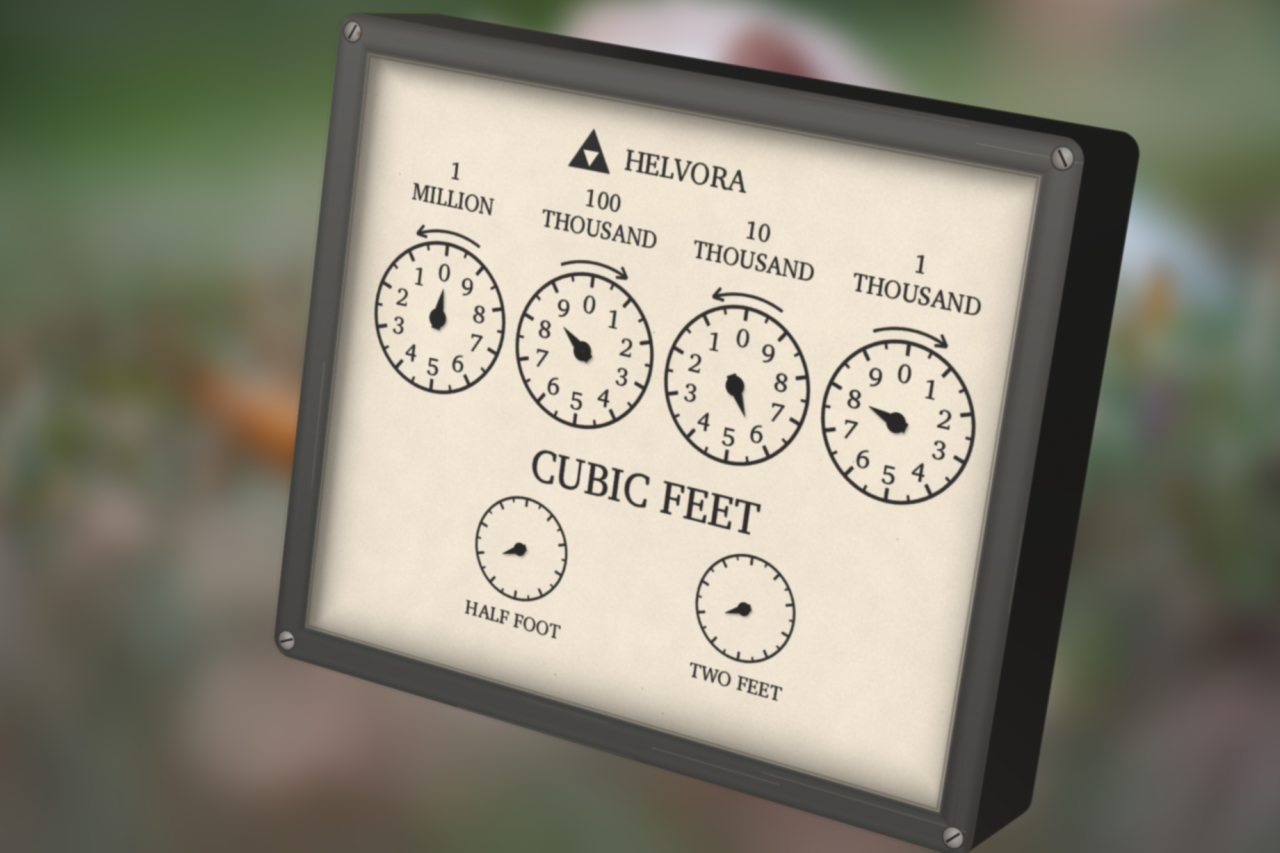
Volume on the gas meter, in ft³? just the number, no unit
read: 985800
